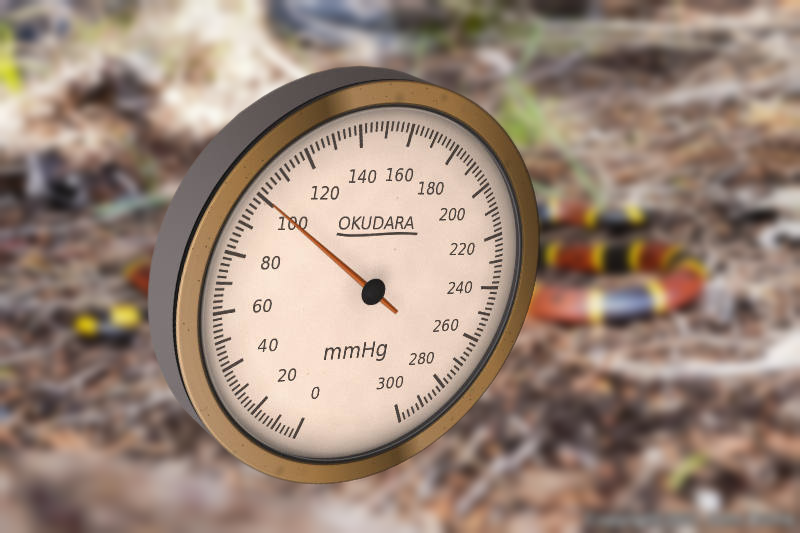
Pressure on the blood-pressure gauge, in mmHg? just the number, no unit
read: 100
